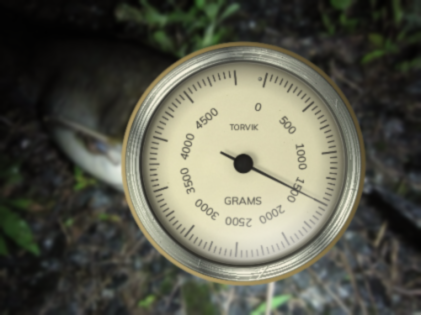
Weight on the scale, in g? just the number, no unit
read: 1500
